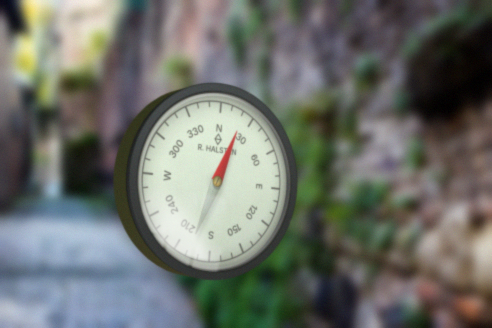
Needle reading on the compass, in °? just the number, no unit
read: 20
